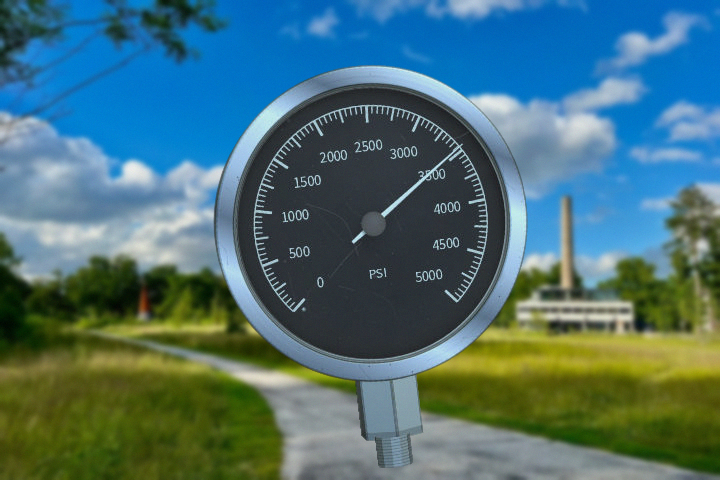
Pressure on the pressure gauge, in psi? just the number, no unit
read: 3450
